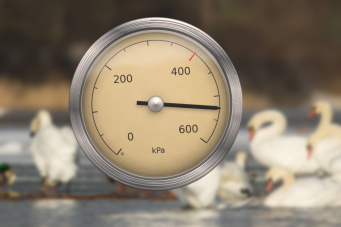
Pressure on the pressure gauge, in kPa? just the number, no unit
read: 525
